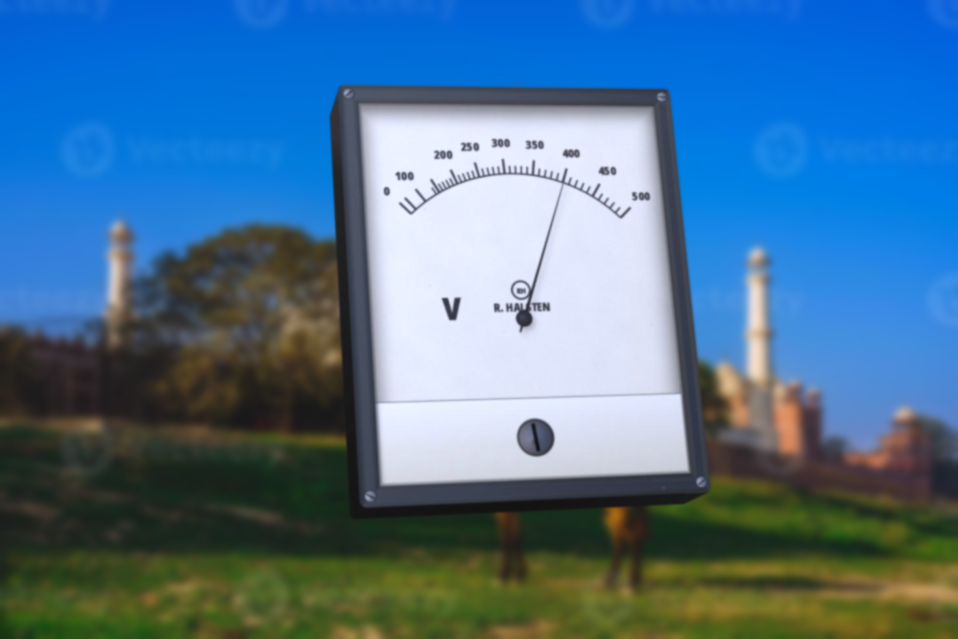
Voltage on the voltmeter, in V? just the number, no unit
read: 400
